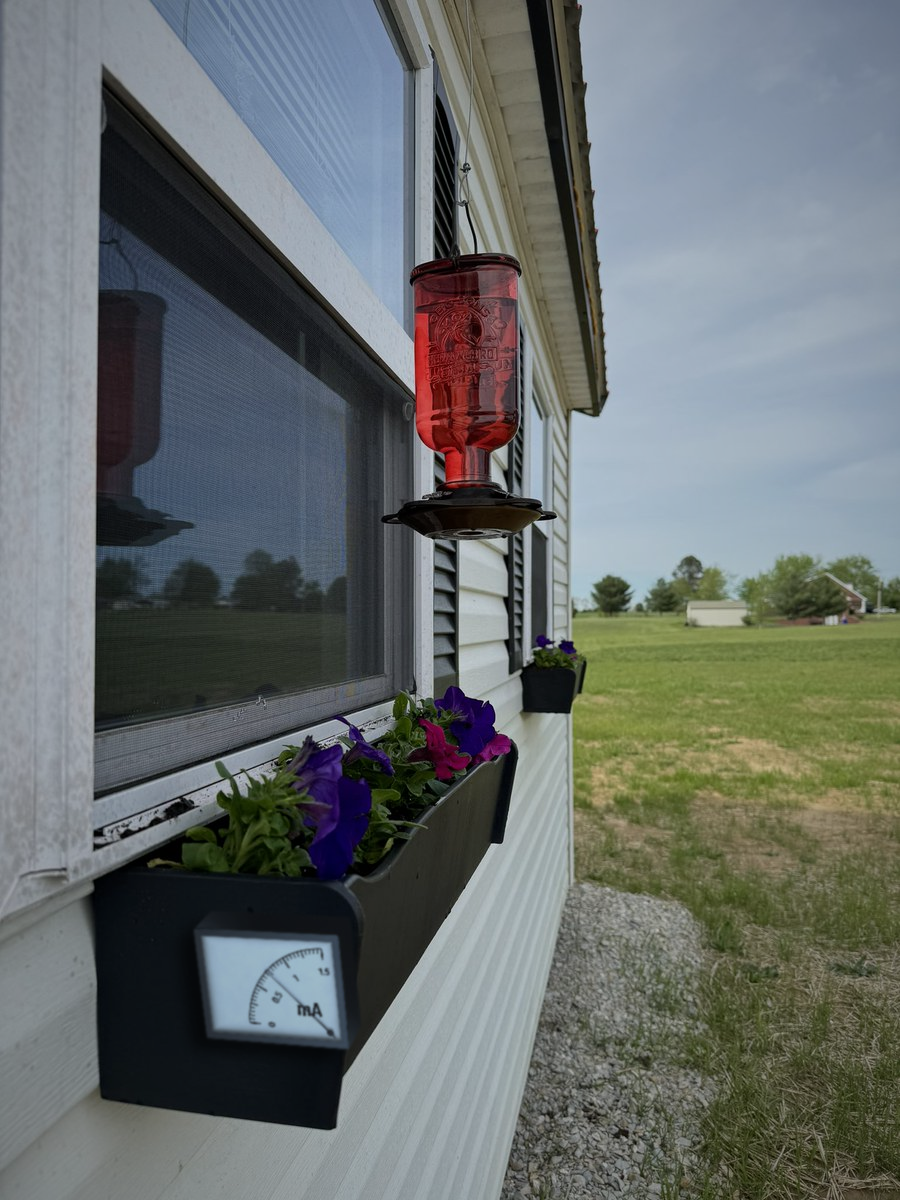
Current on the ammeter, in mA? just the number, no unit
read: 0.75
